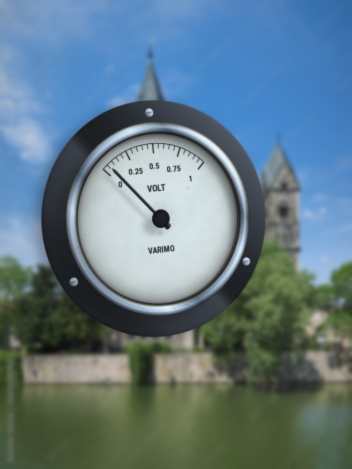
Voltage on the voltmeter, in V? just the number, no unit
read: 0.05
